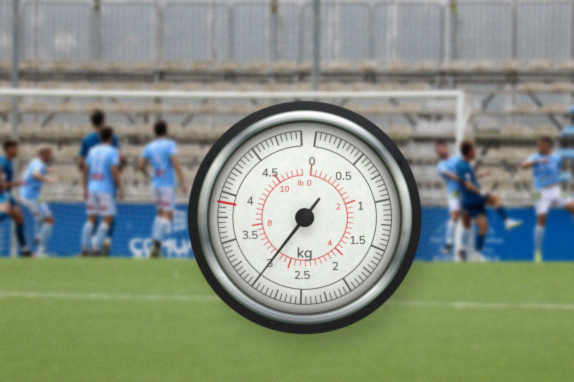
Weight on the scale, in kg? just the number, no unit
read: 3
